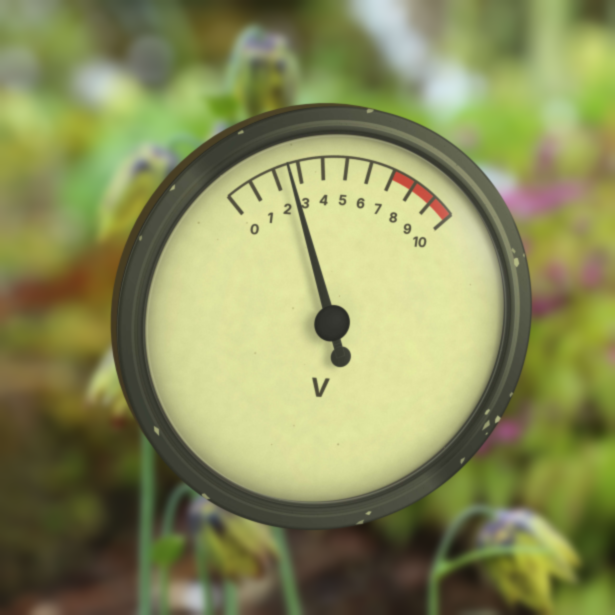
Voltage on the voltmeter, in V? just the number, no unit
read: 2.5
